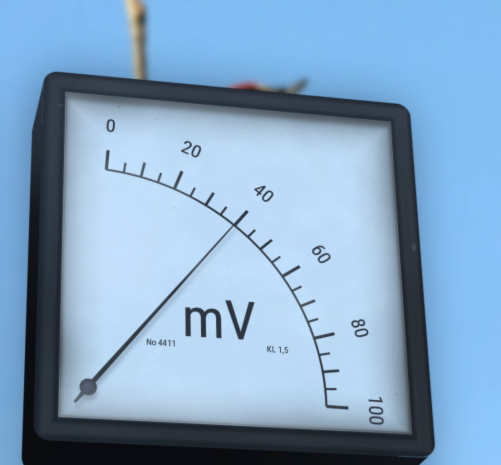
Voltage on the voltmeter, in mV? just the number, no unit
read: 40
